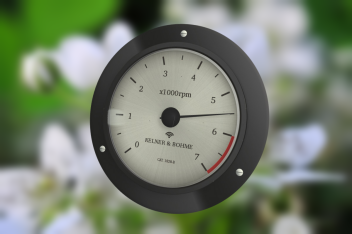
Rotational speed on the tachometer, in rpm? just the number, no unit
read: 5500
